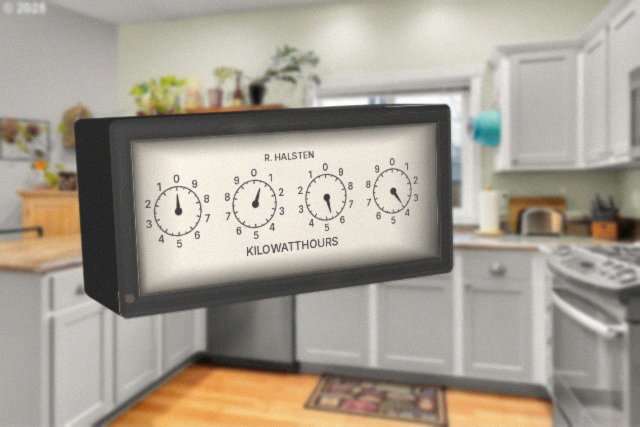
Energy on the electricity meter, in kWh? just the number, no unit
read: 54
